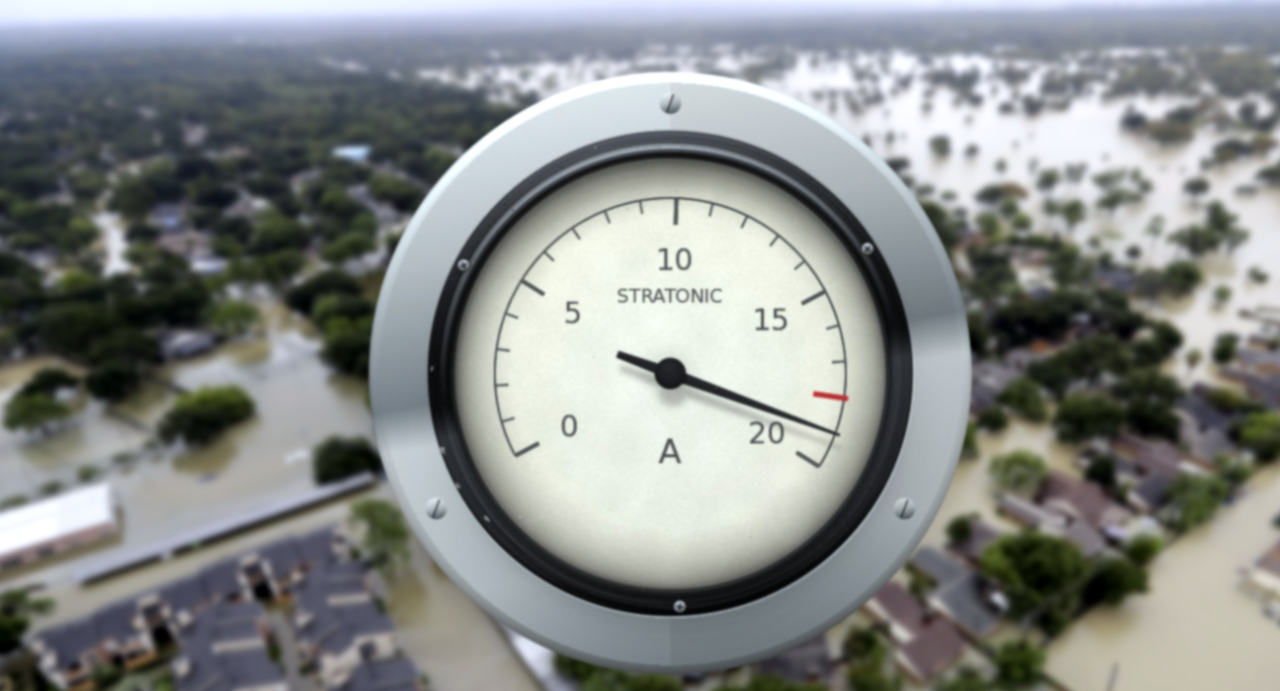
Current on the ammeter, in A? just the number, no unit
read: 19
